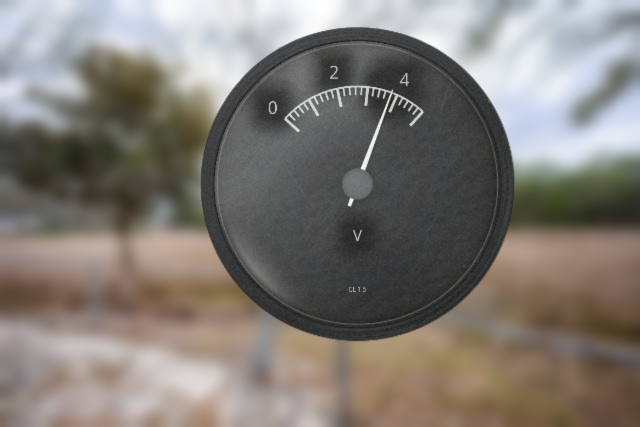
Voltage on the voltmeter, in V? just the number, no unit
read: 3.8
